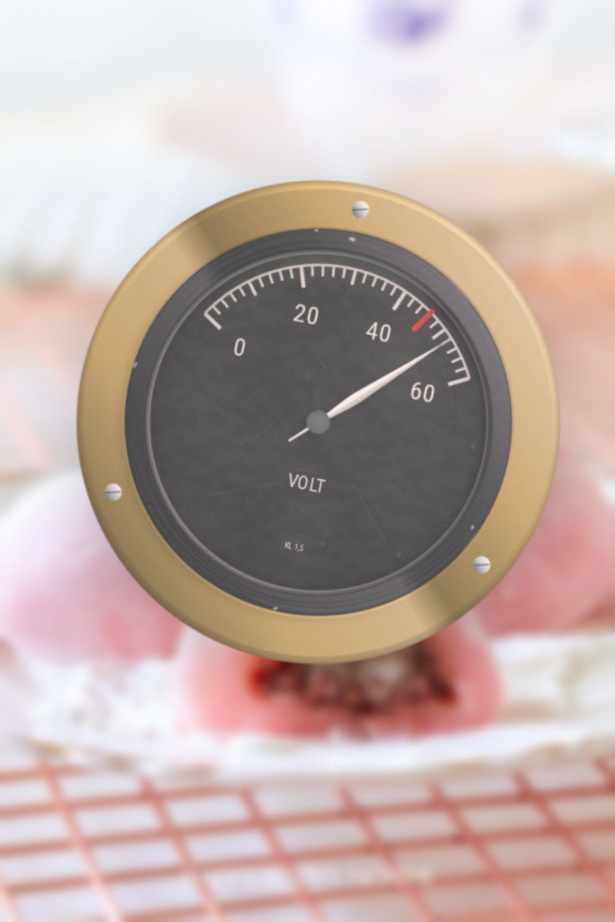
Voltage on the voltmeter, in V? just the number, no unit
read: 52
